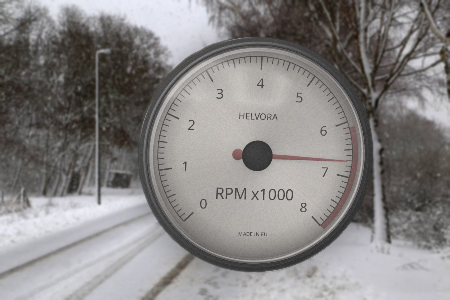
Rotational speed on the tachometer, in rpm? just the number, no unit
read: 6700
